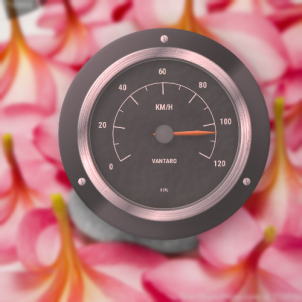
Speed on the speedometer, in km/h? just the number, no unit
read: 105
